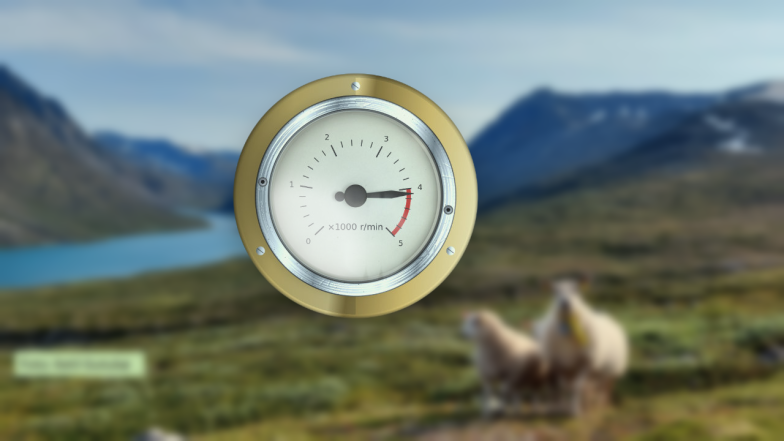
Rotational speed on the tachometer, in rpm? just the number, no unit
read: 4100
